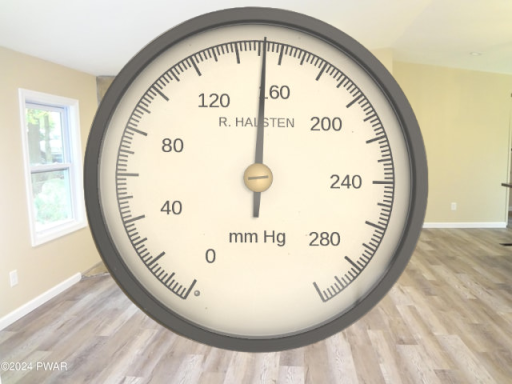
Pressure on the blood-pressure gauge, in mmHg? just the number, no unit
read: 152
